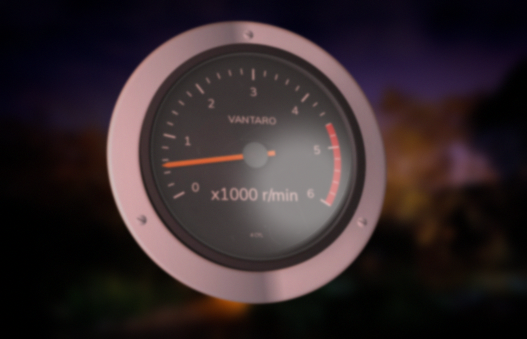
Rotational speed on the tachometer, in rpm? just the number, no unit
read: 500
